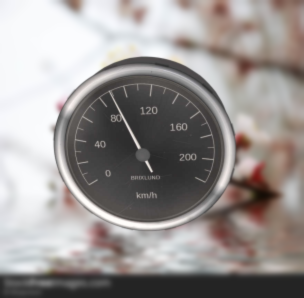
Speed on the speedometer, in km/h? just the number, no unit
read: 90
